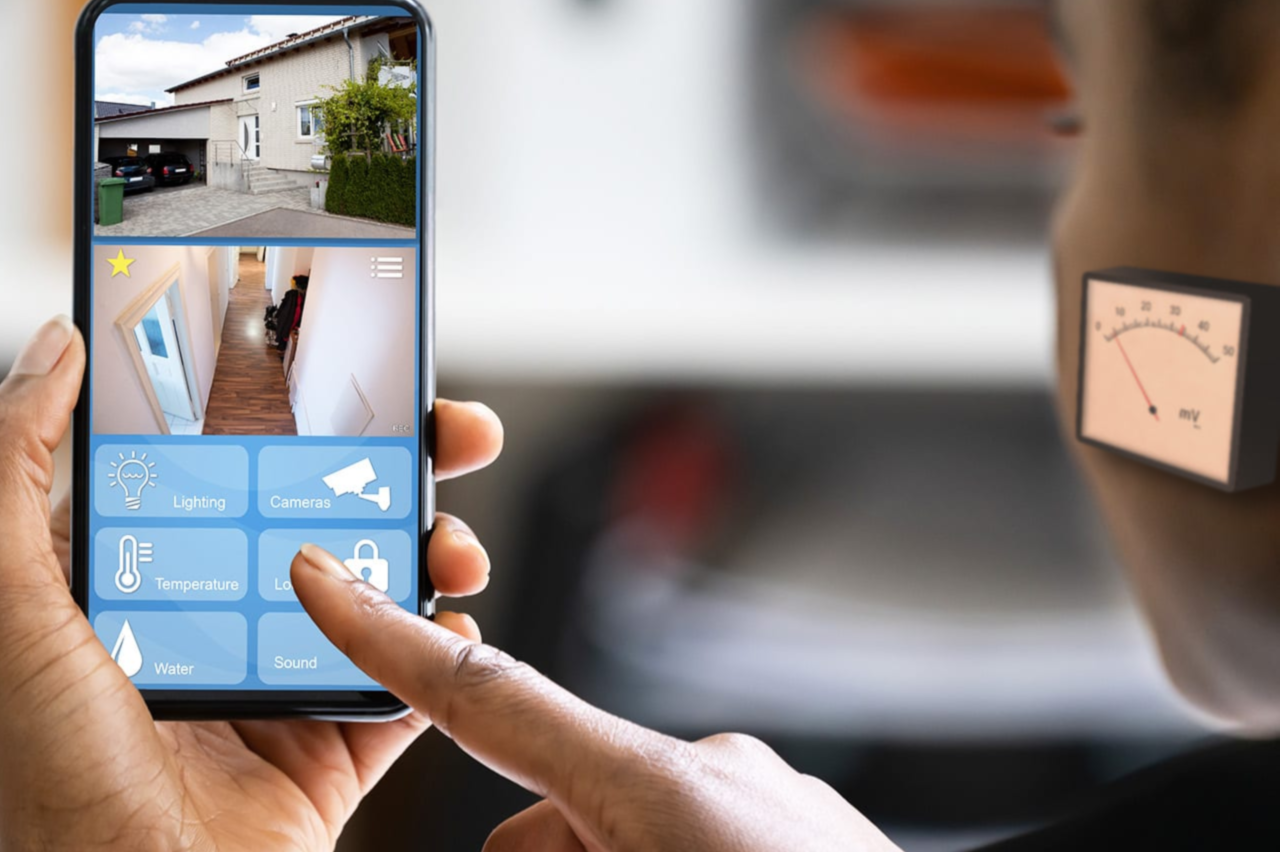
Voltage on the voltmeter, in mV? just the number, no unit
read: 5
